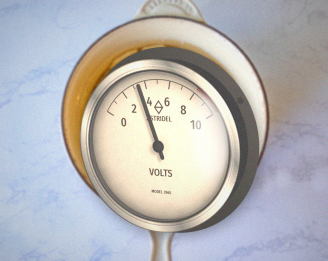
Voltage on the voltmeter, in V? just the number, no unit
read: 3.5
